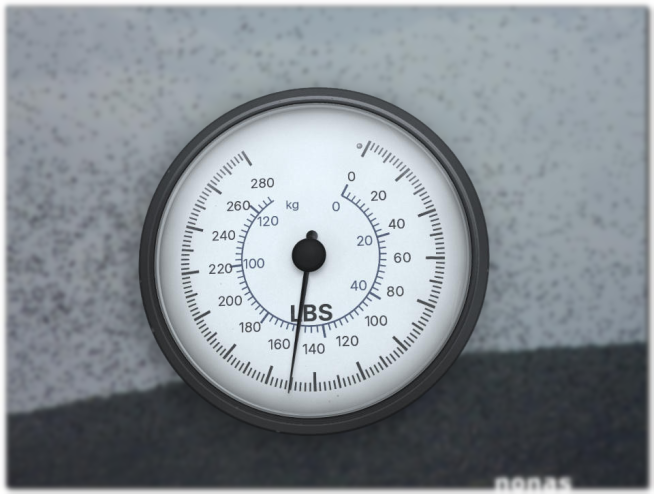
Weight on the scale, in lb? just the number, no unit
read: 150
